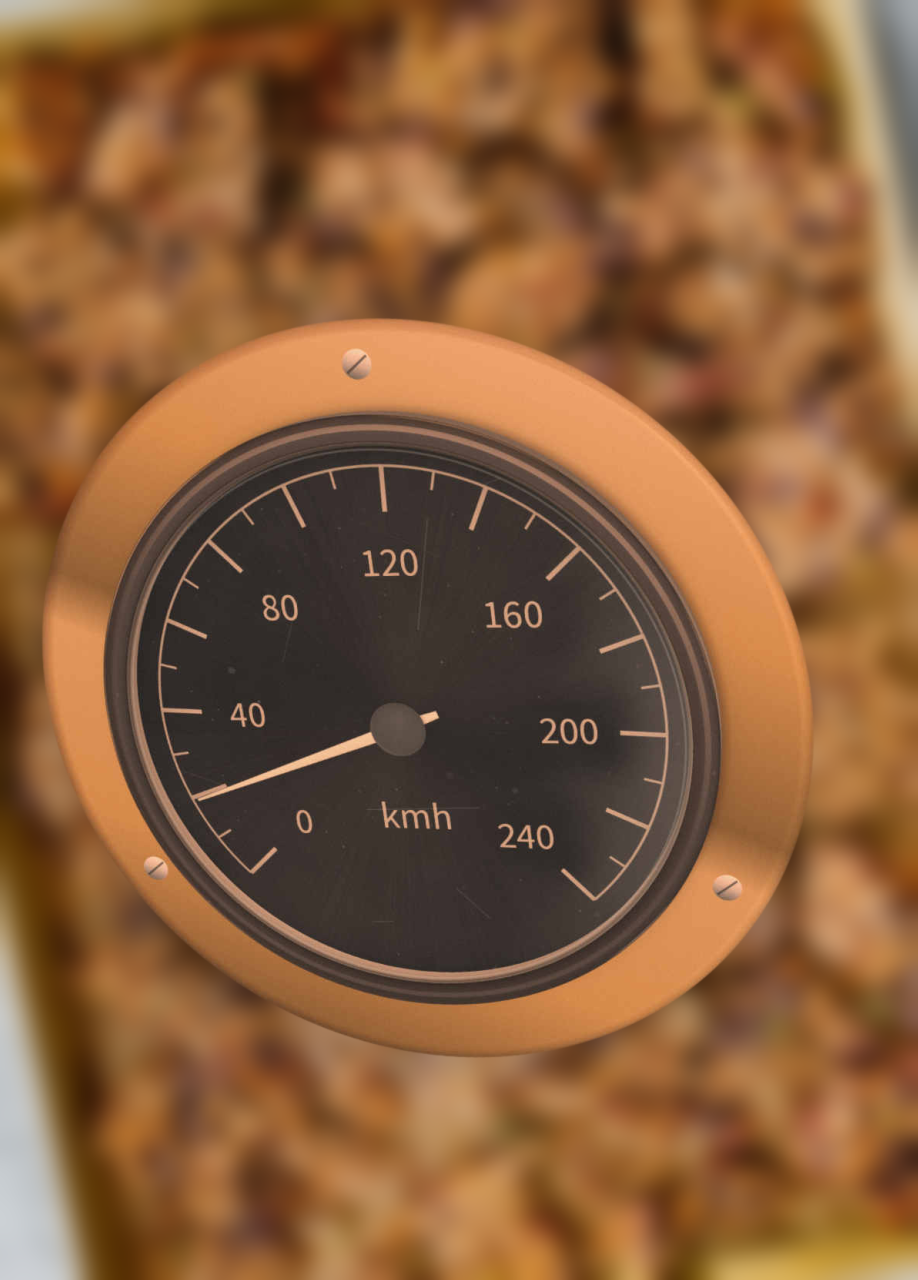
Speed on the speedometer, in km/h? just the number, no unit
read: 20
